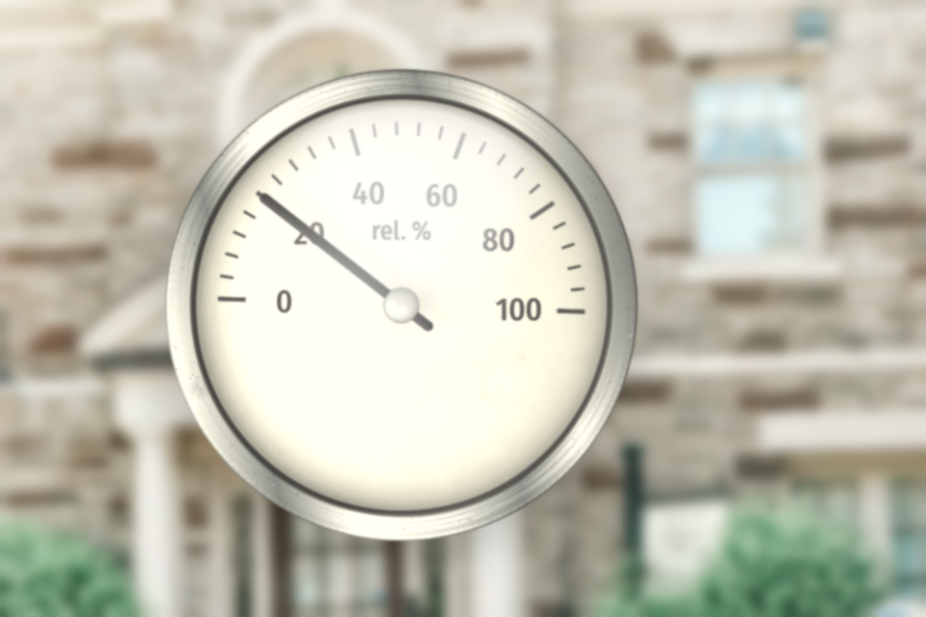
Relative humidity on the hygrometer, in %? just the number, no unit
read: 20
